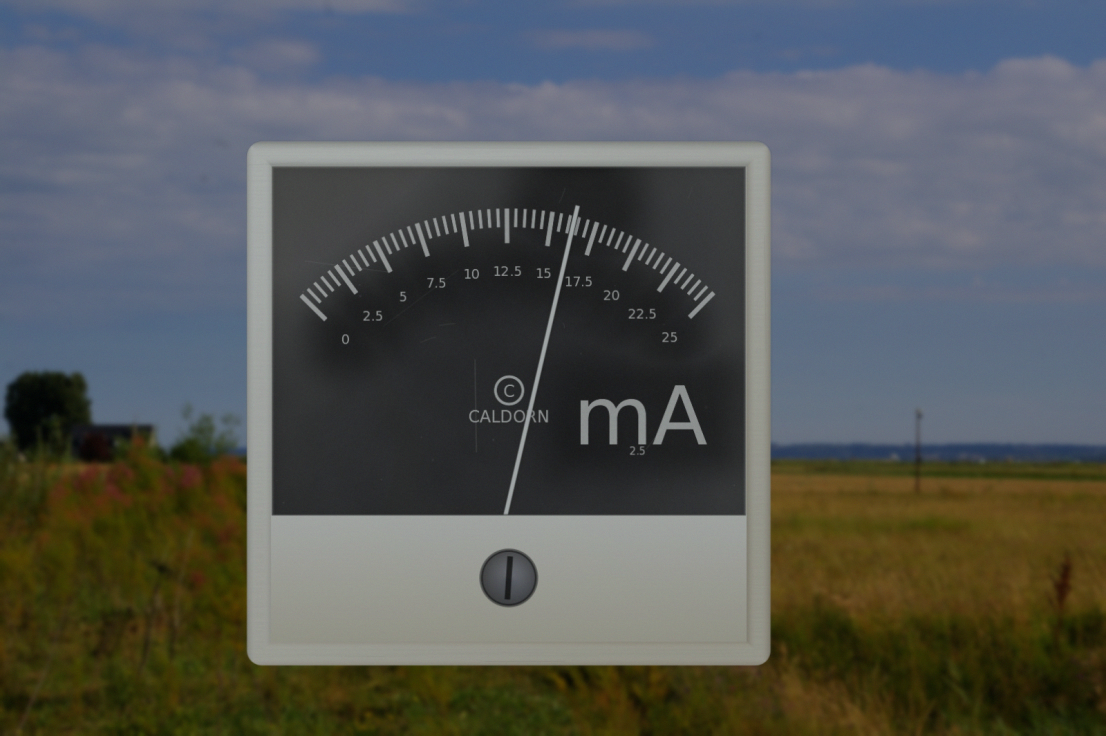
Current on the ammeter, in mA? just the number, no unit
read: 16.25
